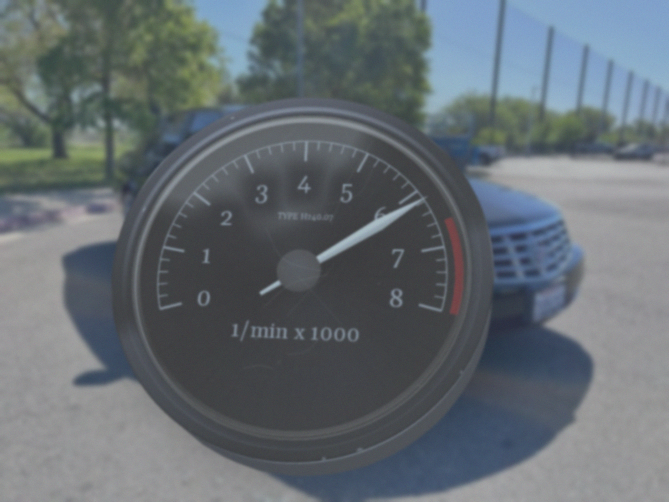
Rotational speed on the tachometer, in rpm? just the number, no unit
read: 6200
